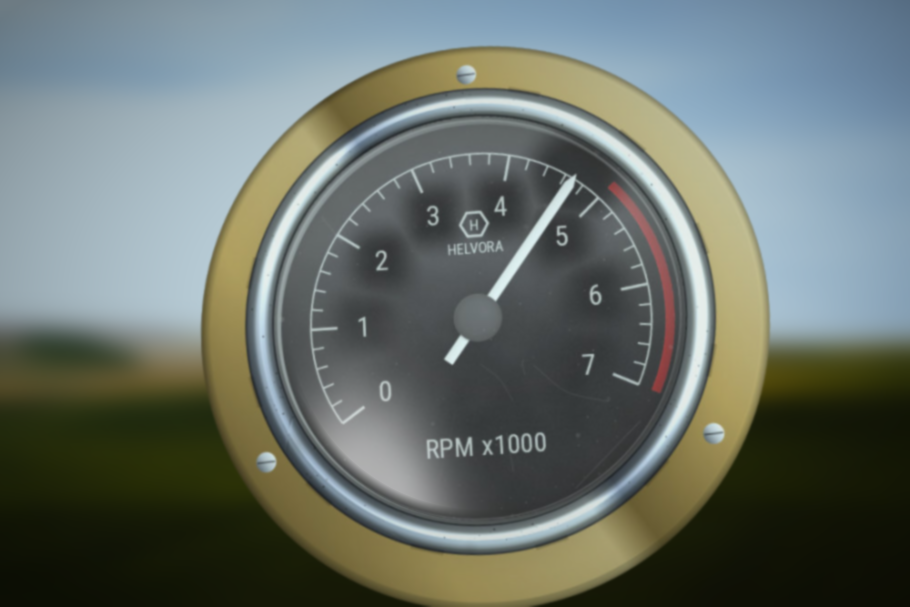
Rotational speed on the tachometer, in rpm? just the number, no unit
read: 4700
